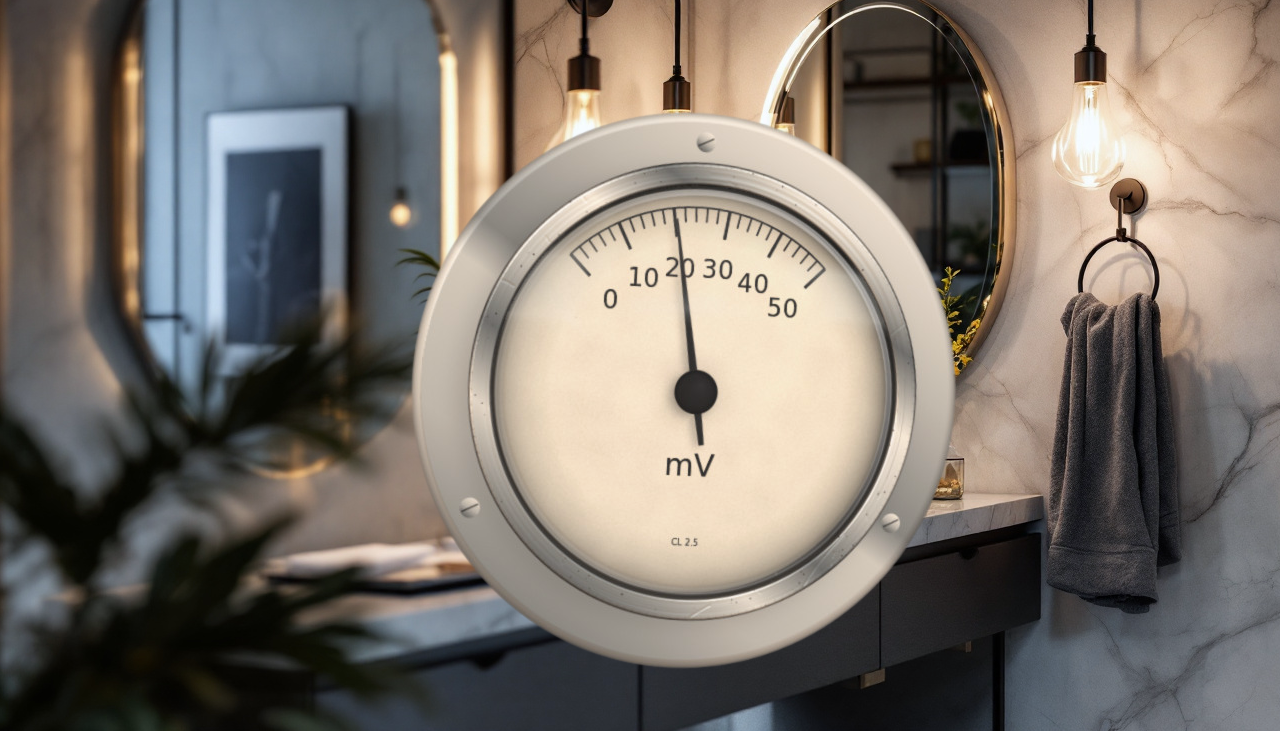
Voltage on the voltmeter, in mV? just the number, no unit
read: 20
